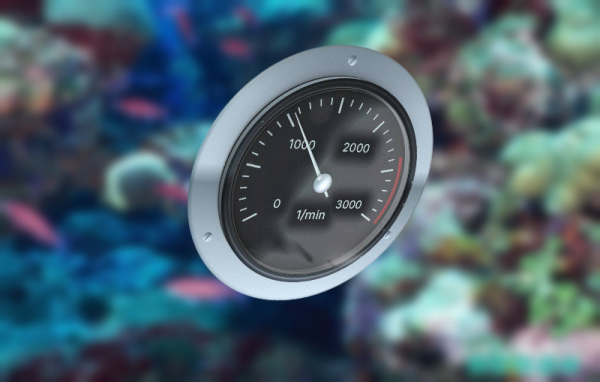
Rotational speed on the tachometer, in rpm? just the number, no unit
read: 1050
